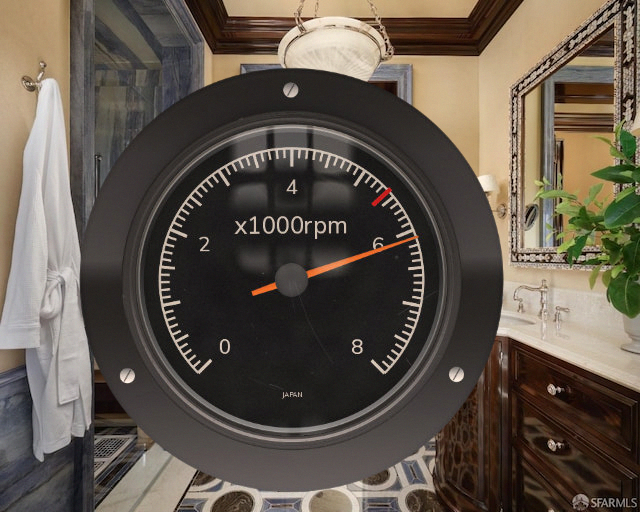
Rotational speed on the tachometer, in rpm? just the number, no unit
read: 6100
